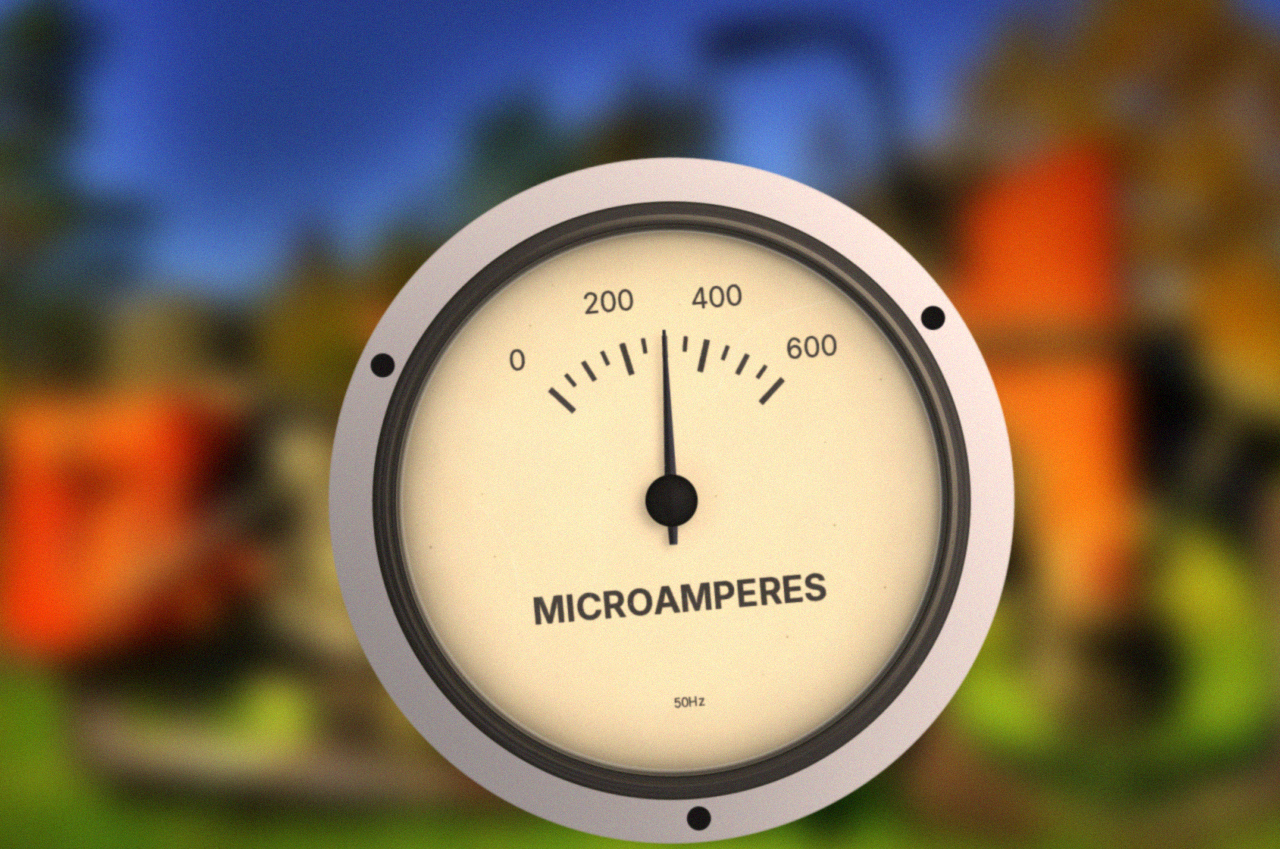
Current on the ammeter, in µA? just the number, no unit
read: 300
